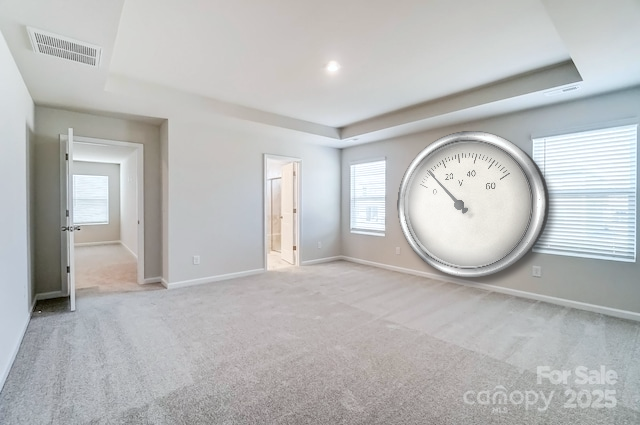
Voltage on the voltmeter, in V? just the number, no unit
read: 10
